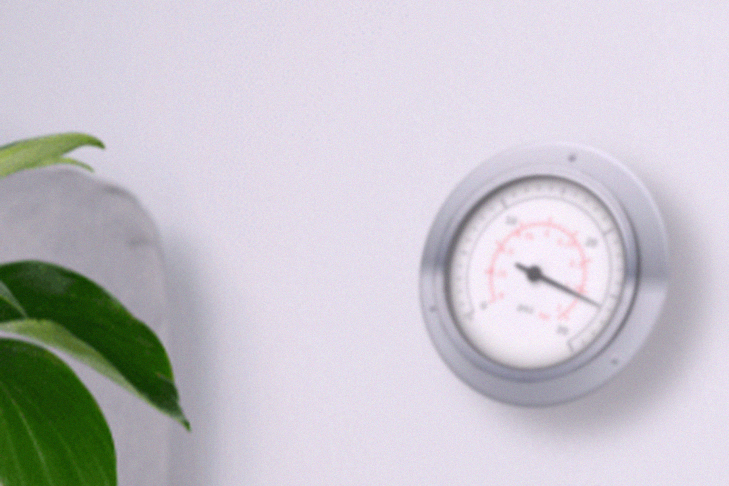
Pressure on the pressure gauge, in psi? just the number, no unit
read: 26
